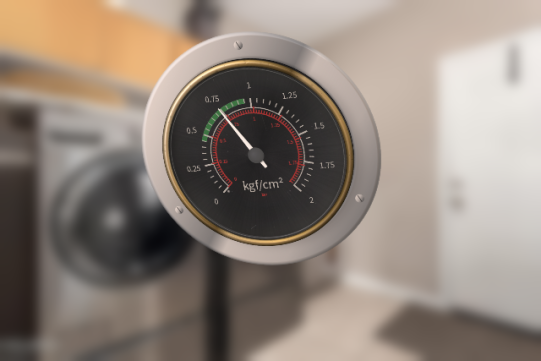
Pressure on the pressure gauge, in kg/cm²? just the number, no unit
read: 0.75
